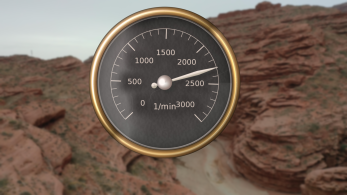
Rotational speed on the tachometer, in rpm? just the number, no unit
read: 2300
